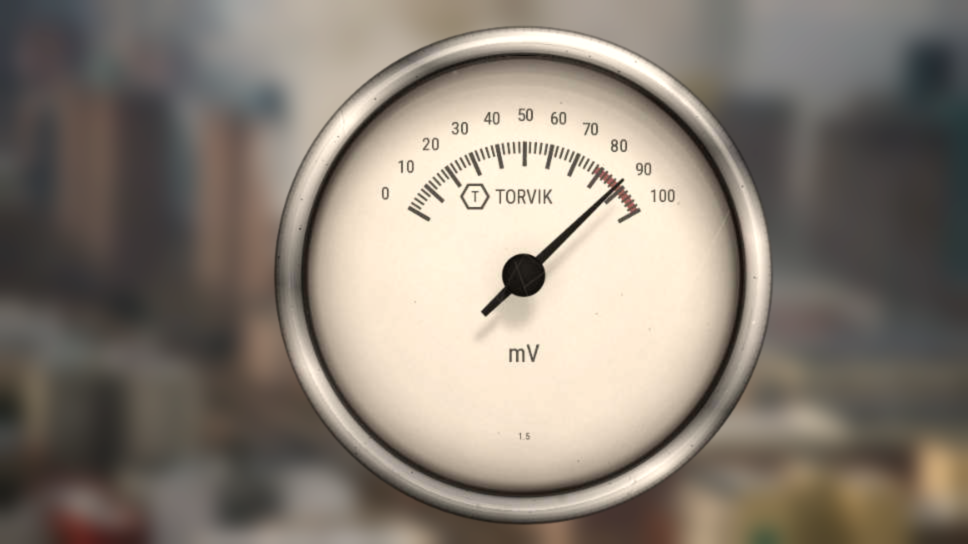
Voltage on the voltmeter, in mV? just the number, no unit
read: 88
